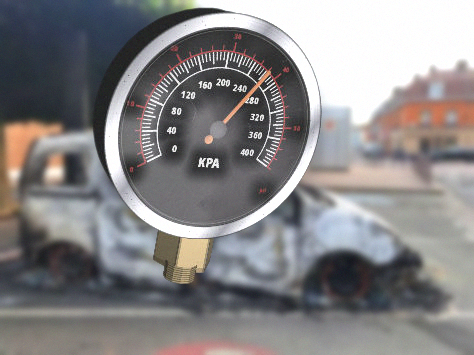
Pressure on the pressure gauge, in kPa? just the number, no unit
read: 260
